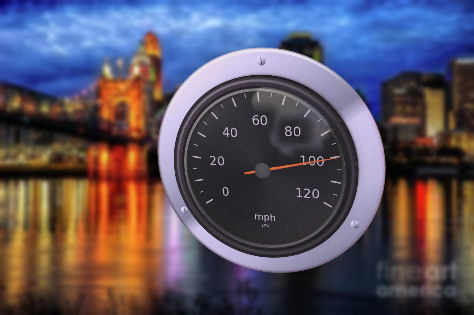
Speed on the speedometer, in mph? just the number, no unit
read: 100
